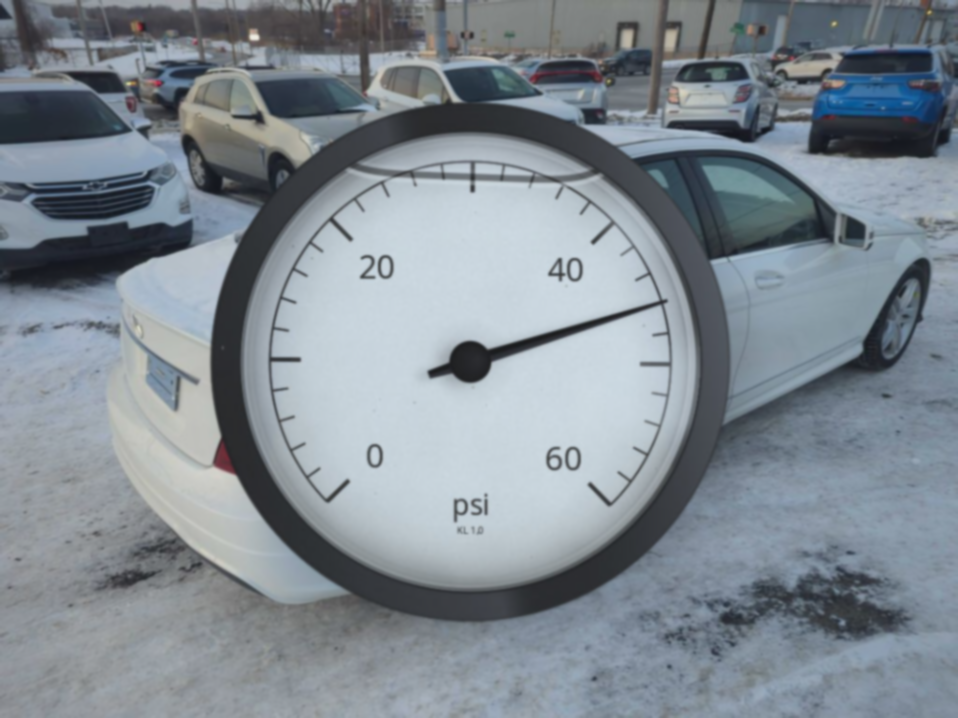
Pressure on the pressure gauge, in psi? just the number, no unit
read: 46
